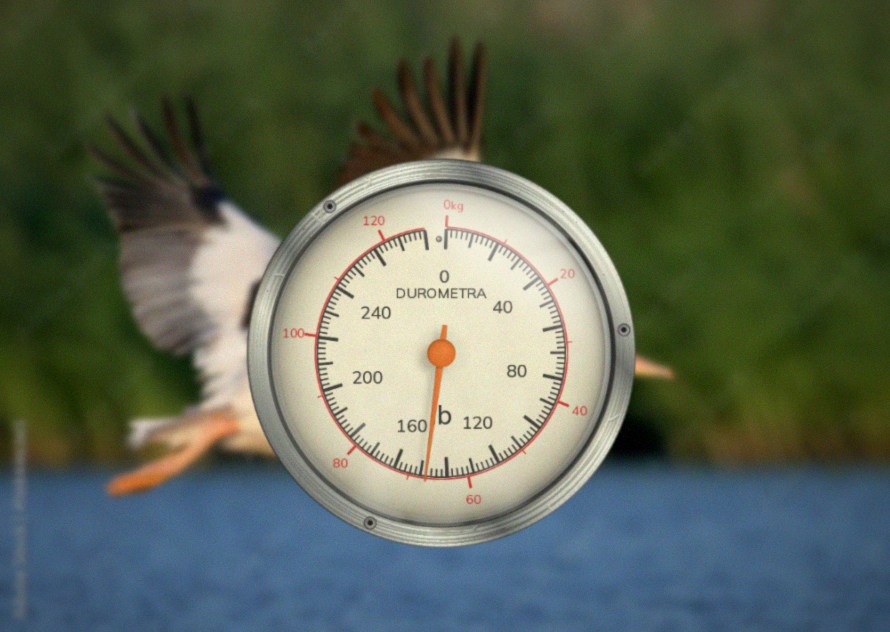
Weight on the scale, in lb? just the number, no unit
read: 148
